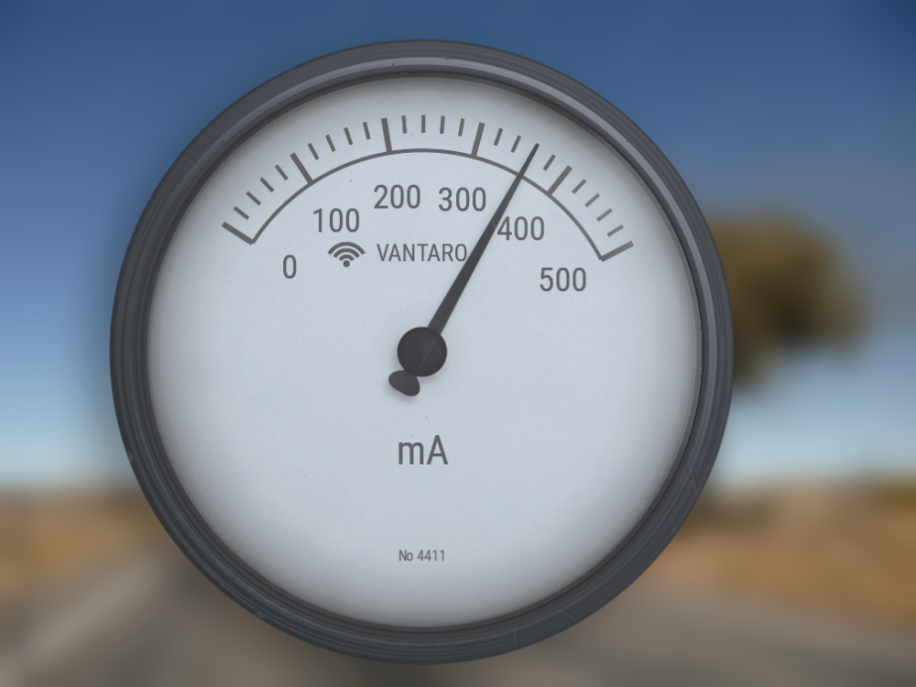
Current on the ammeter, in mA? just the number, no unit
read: 360
